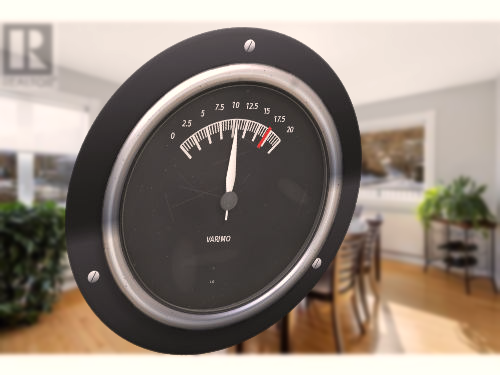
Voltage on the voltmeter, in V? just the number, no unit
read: 10
